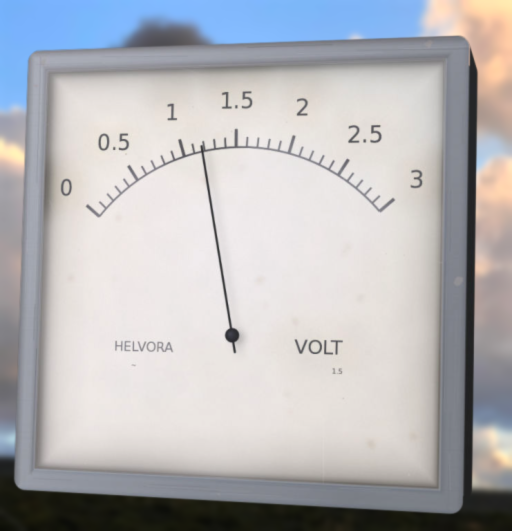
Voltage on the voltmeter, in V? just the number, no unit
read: 1.2
